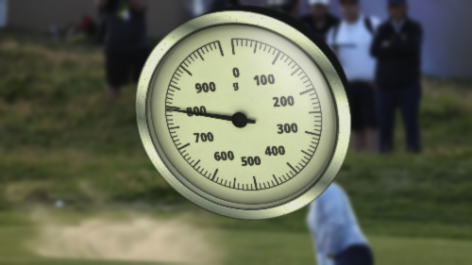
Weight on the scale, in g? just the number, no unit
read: 800
